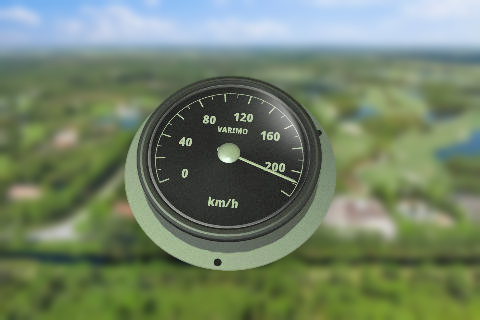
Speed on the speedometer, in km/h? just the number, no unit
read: 210
